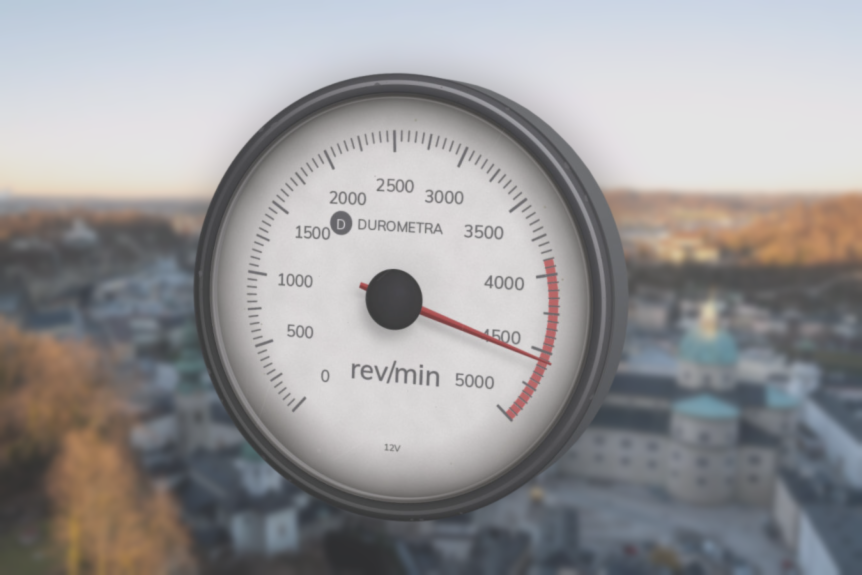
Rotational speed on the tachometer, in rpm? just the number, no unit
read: 4550
